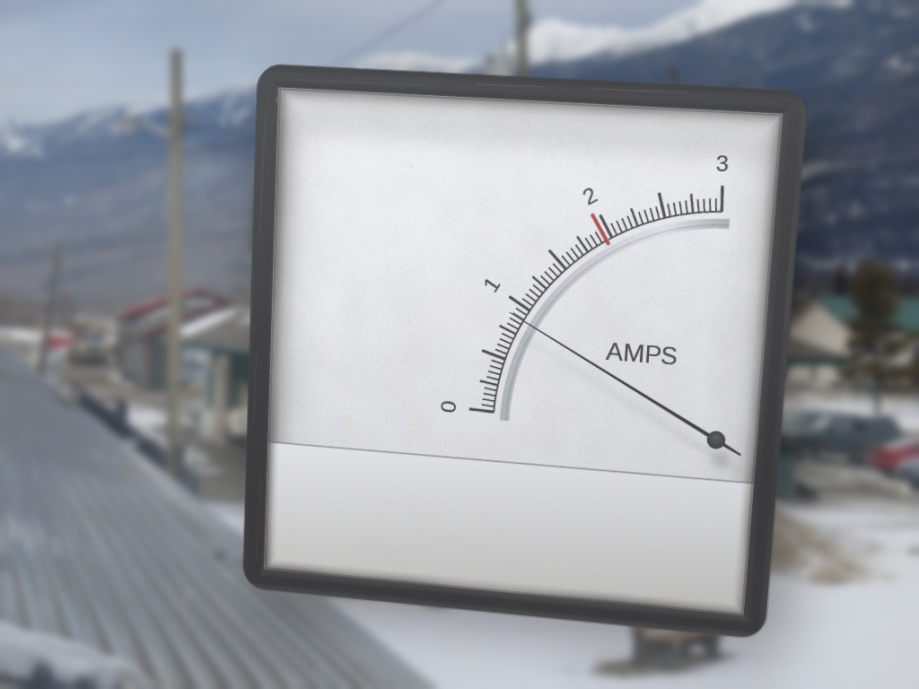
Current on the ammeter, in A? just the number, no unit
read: 0.9
